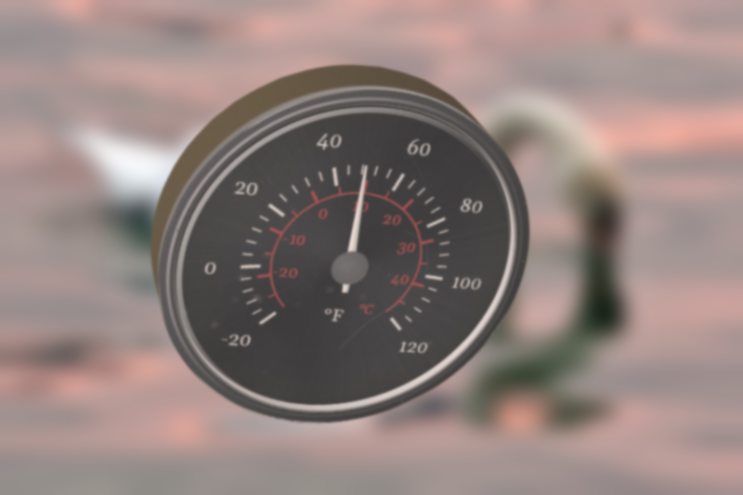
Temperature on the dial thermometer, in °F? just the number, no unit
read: 48
